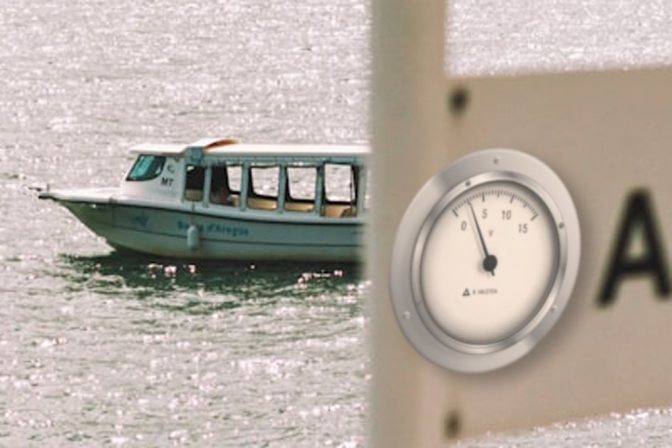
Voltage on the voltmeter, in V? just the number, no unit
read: 2.5
